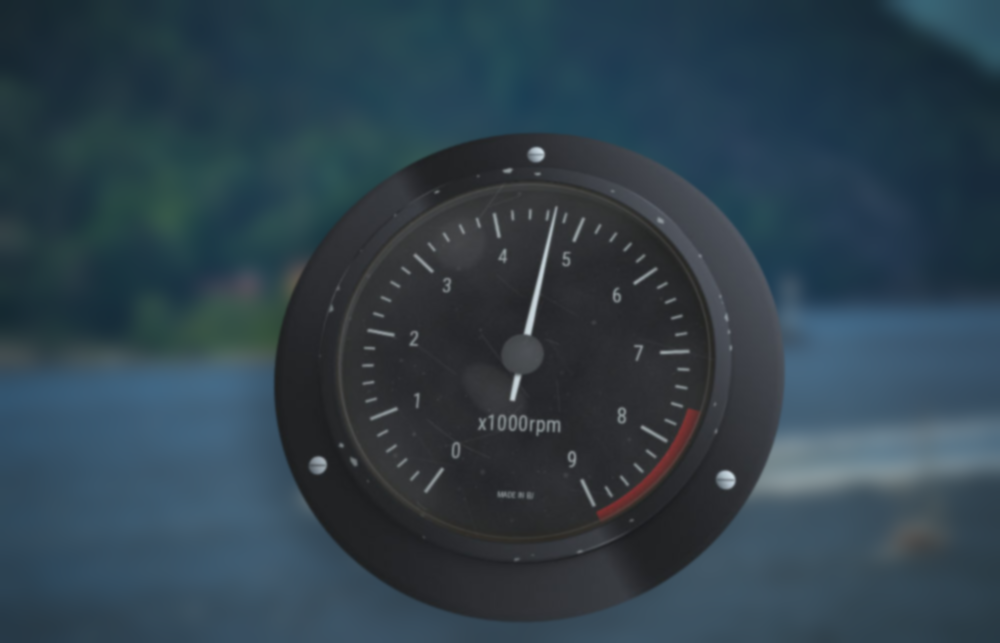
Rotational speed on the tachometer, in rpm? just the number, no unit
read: 4700
